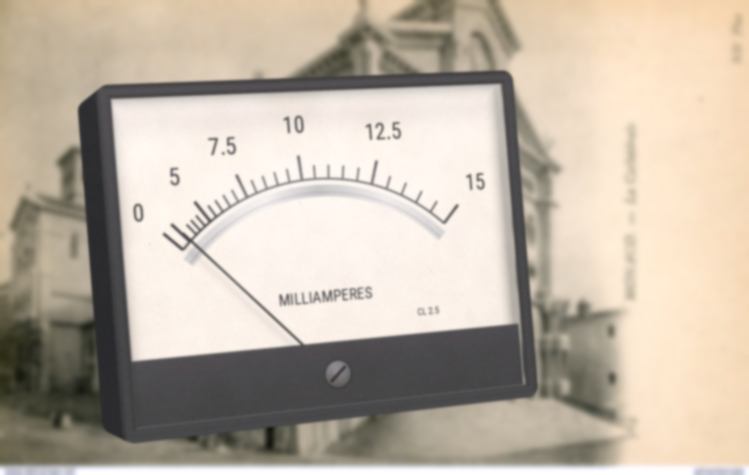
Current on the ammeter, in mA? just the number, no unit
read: 2.5
